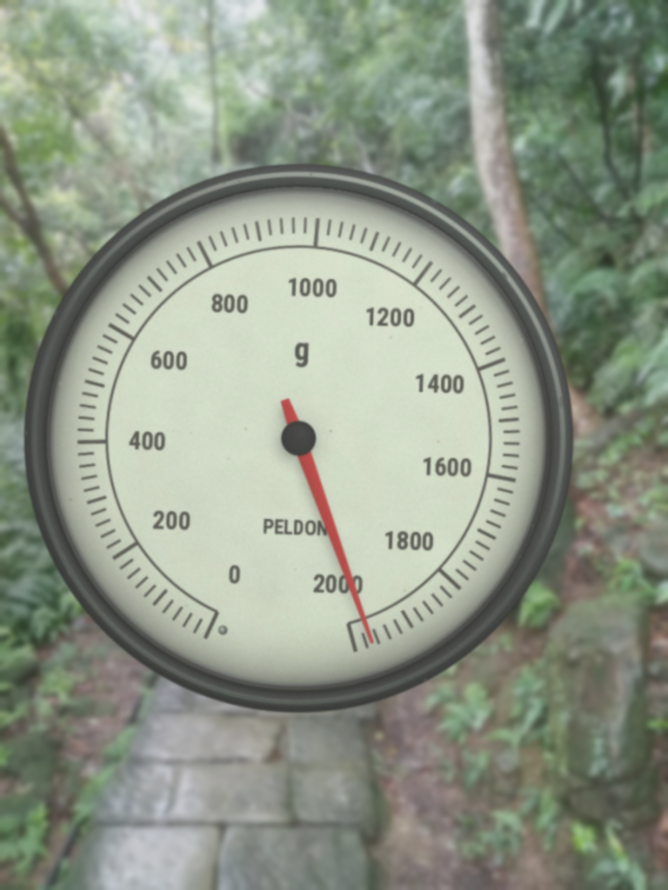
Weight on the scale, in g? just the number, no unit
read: 1970
